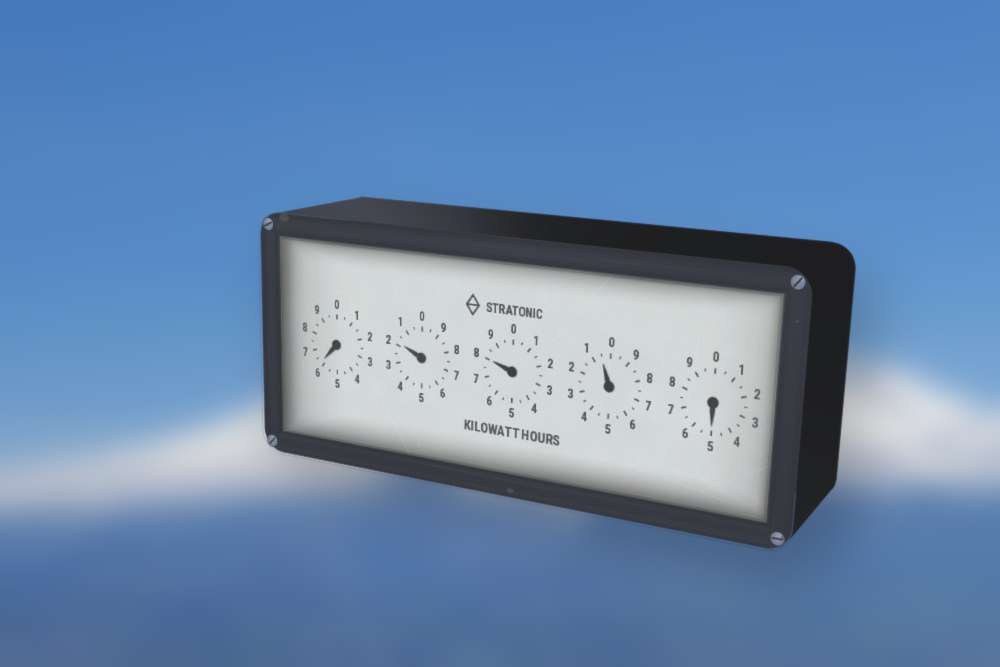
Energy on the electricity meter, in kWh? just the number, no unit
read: 61805
